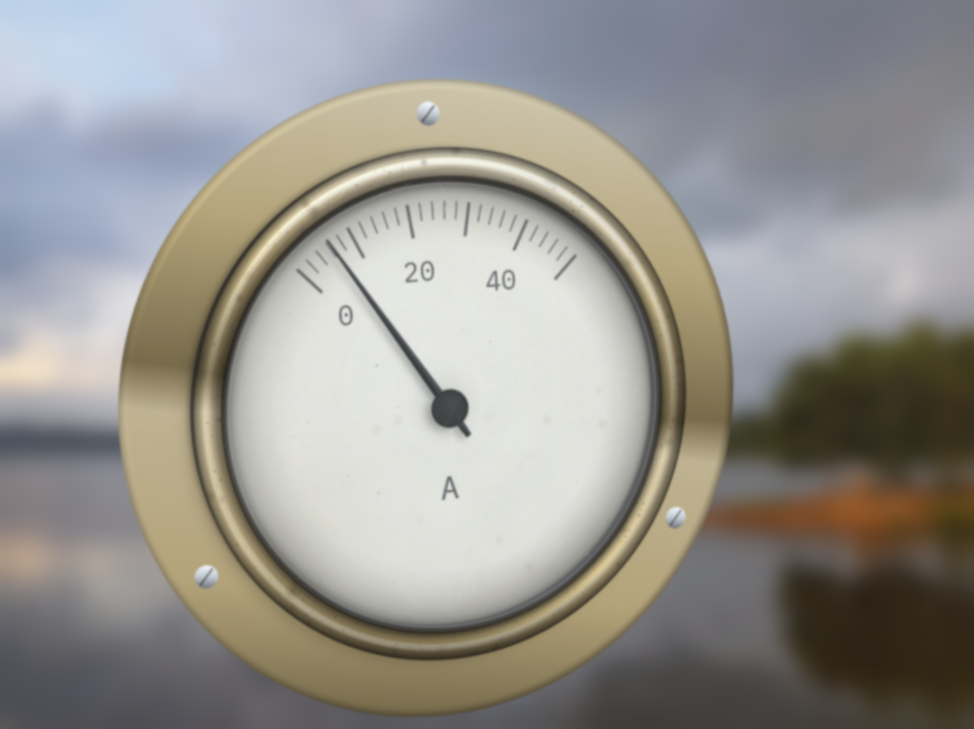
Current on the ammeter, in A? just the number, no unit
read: 6
